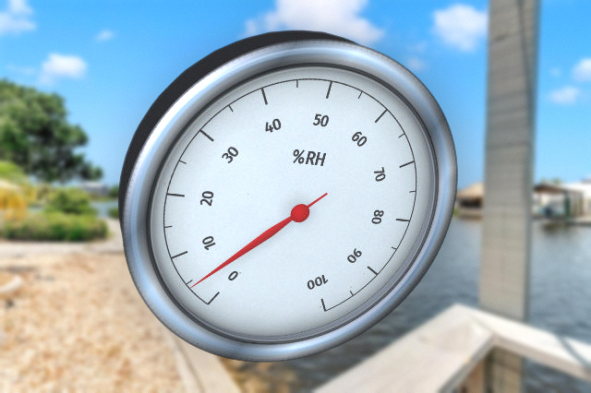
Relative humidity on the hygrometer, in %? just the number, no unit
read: 5
